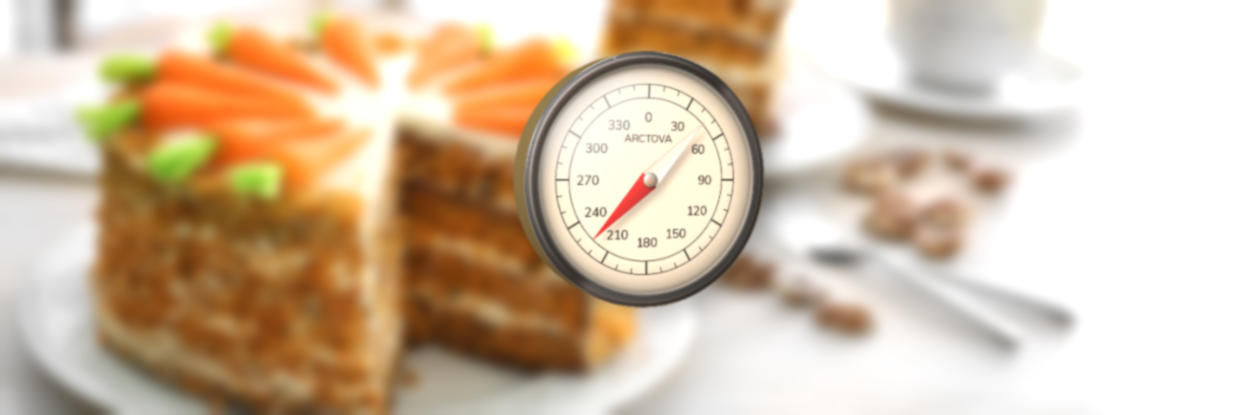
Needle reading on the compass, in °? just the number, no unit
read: 225
